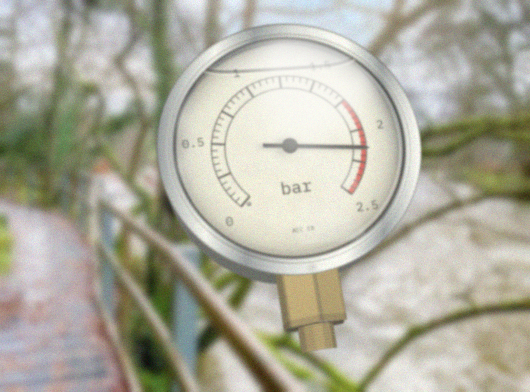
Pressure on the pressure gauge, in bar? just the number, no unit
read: 2.15
